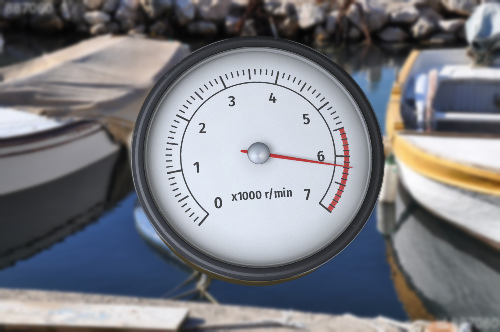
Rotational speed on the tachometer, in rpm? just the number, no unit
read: 6200
